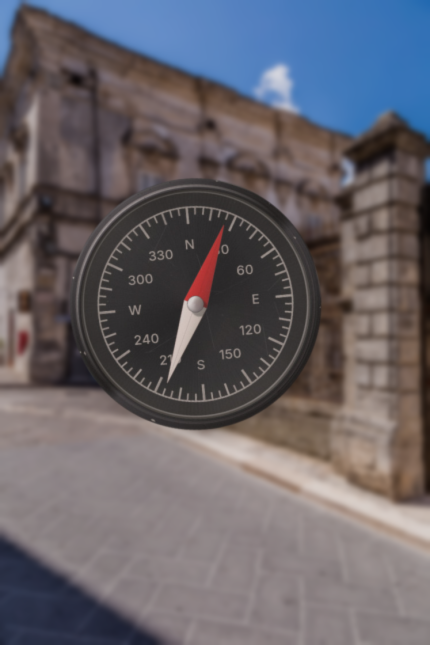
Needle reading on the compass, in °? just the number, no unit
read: 25
